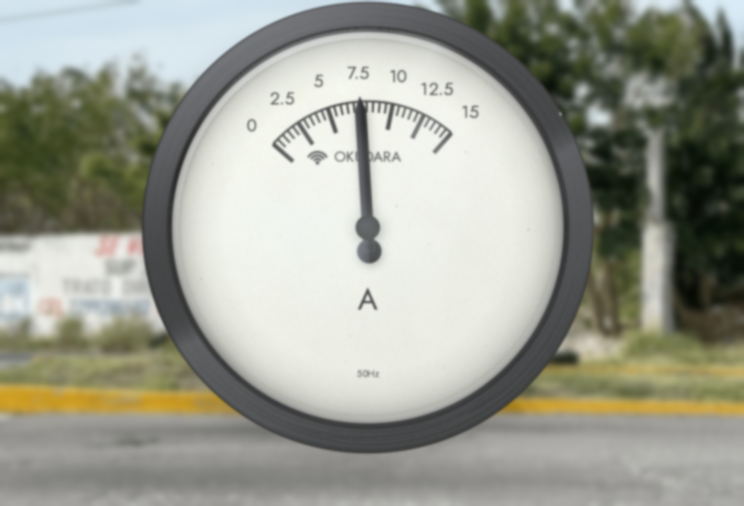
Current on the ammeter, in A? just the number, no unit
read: 7.5
